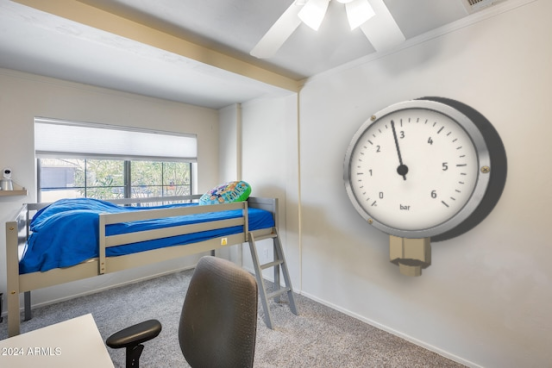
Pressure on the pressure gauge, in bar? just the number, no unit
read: 2.8
